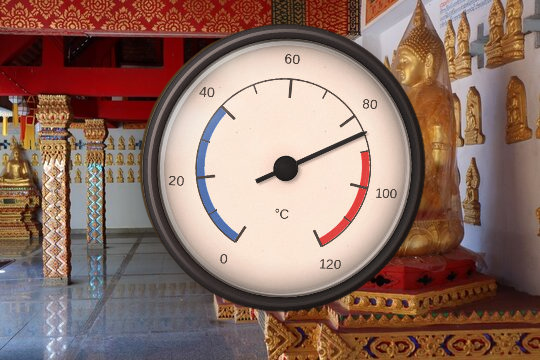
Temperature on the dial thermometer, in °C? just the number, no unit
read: 85
